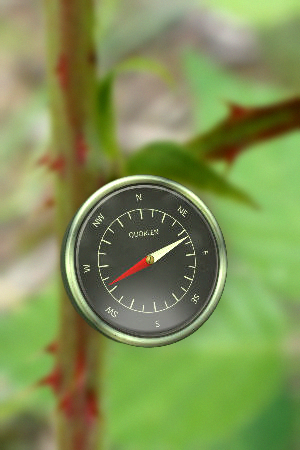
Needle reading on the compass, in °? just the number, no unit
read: 247.5
